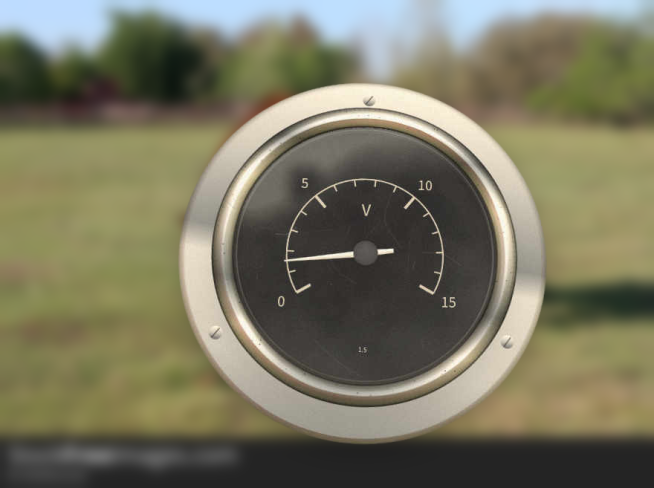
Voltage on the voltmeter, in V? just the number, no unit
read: 1.5
